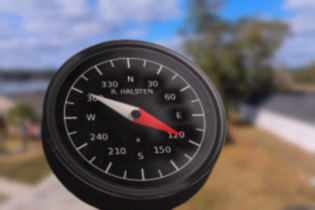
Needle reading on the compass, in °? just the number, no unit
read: 120
